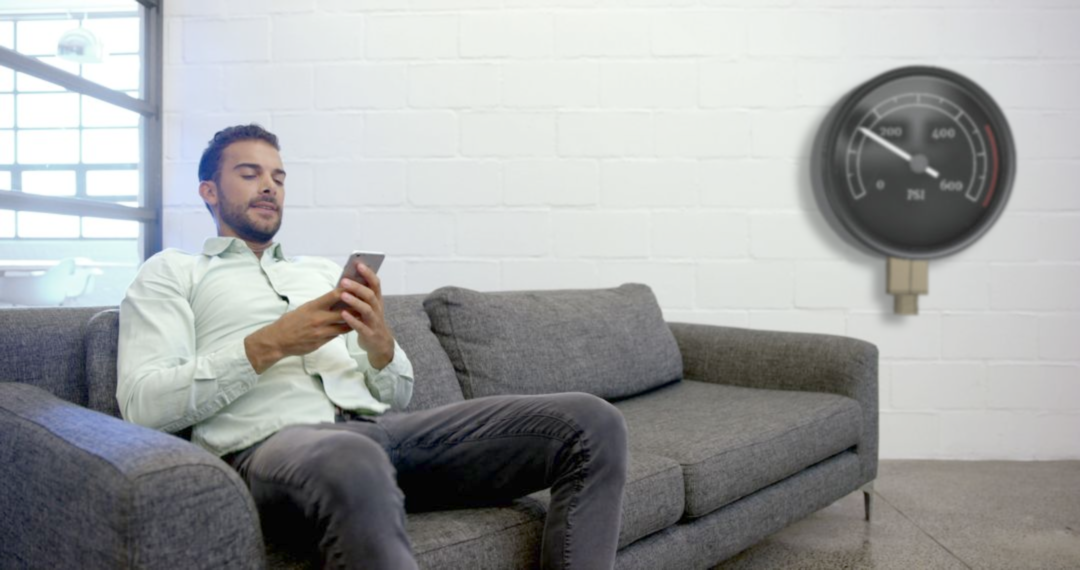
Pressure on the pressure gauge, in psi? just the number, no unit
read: 150
